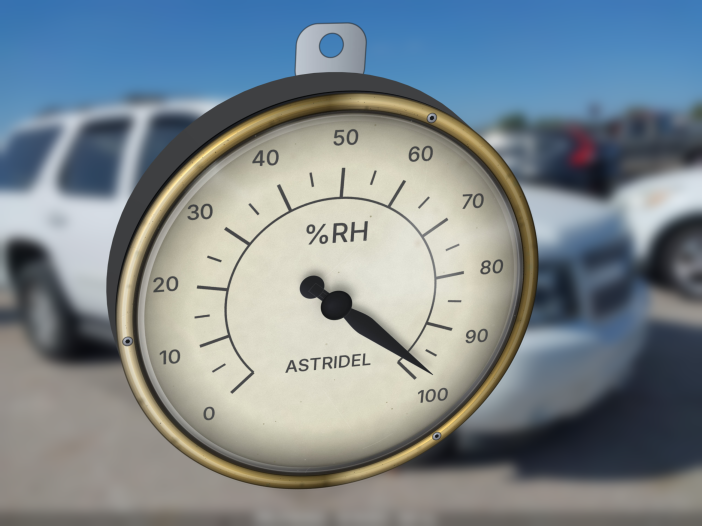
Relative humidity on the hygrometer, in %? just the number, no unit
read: 97.5
